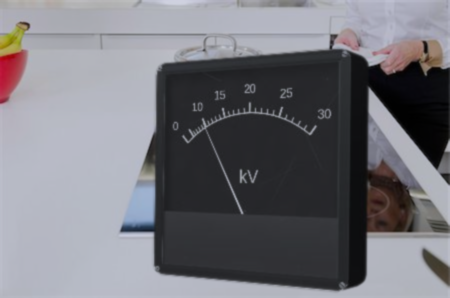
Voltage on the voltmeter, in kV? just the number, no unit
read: 10
